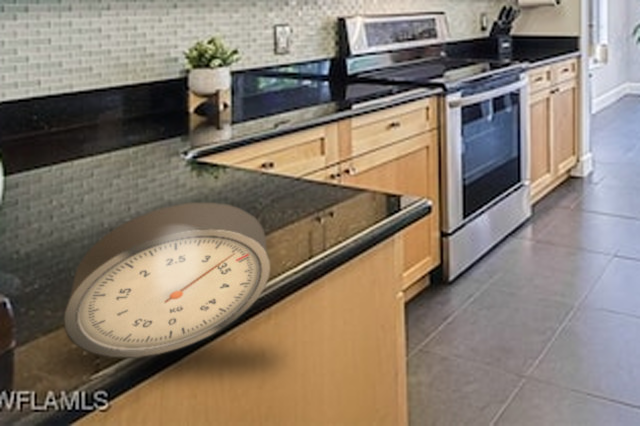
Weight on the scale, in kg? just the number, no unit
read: 3.25
